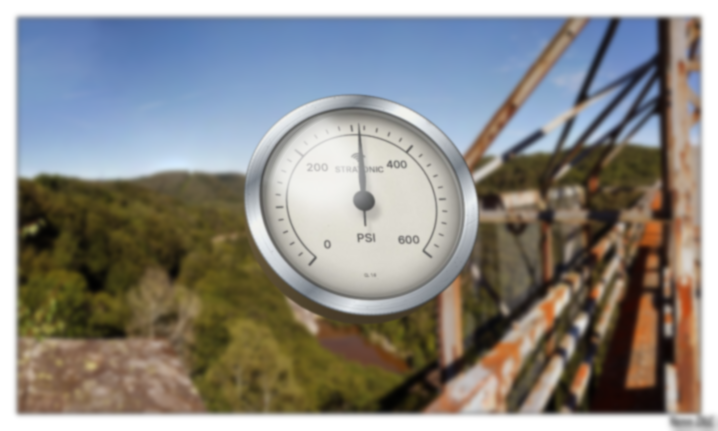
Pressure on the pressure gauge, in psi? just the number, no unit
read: 310
